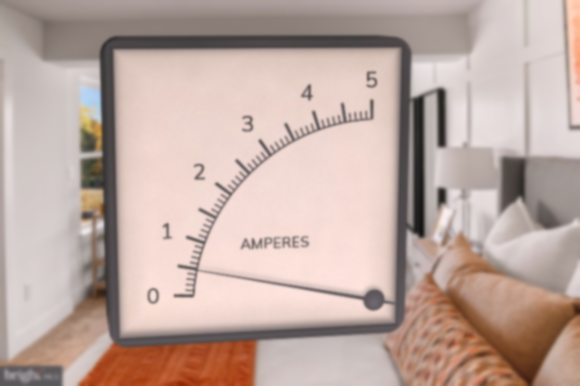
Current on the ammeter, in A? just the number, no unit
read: 0.5
